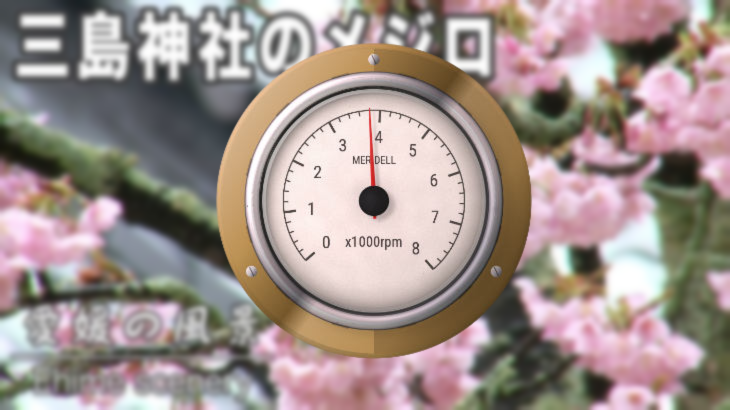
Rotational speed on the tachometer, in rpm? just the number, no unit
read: 3800
